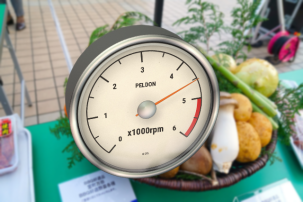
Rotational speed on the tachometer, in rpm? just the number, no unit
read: 4500
